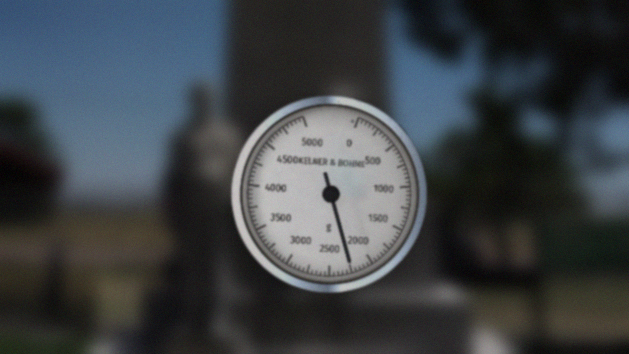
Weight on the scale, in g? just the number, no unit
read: 2250
